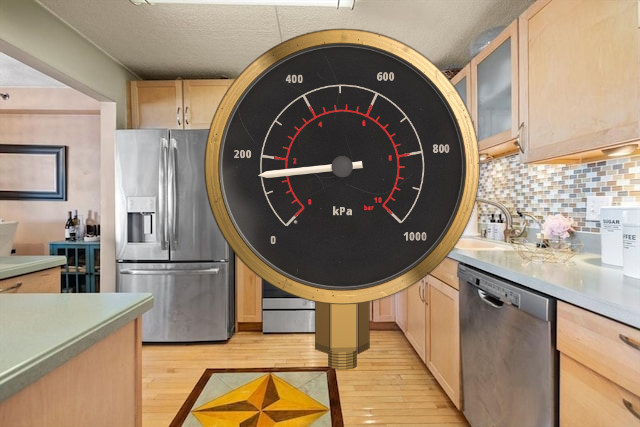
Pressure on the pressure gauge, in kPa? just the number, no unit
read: 150
